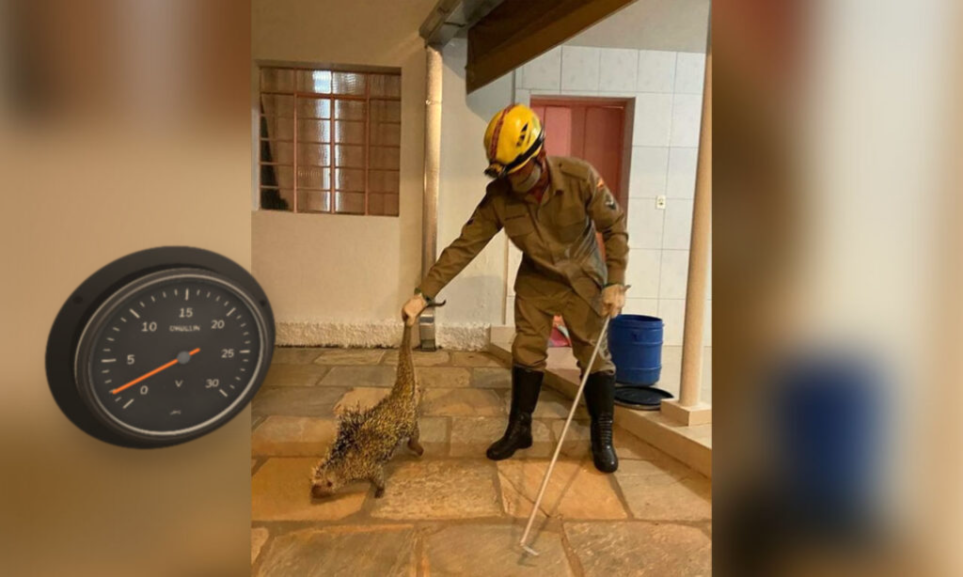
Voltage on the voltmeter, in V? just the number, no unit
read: 2
